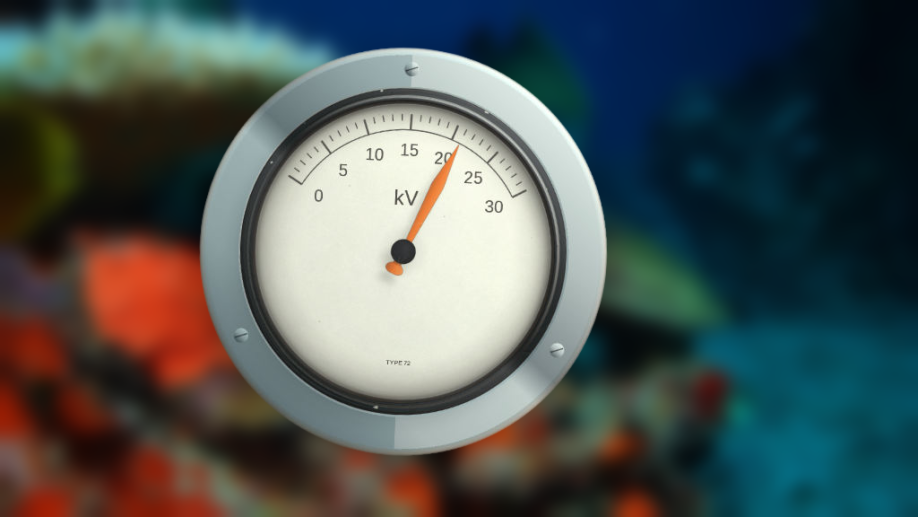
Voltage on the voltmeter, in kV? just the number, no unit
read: 21
